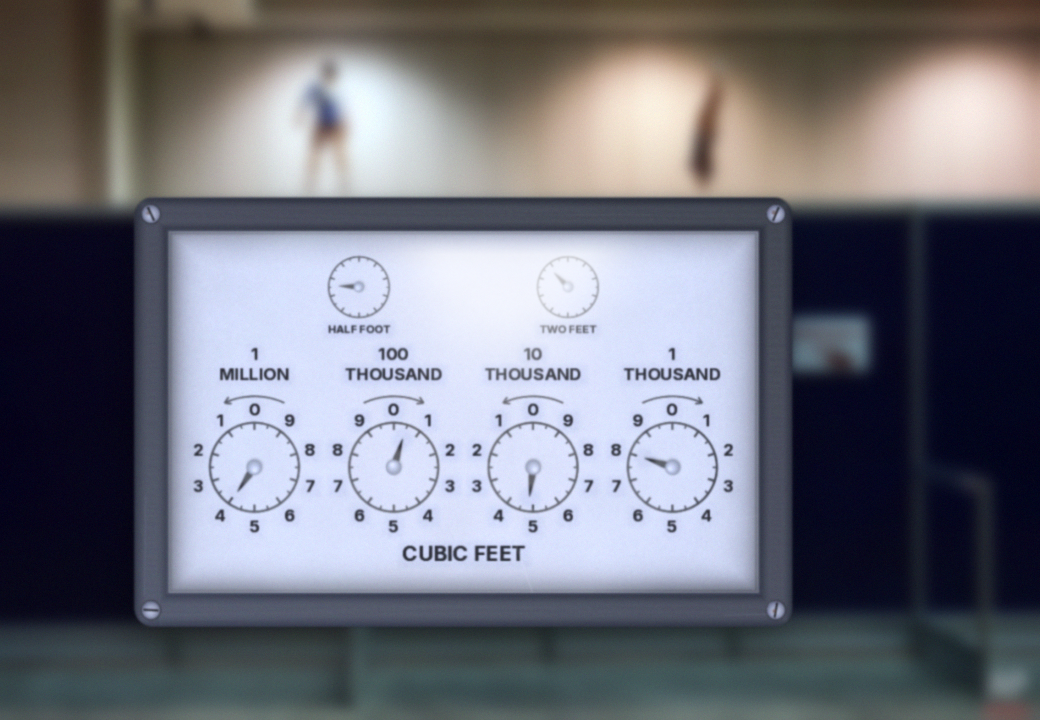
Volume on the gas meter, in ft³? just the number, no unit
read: 404800
